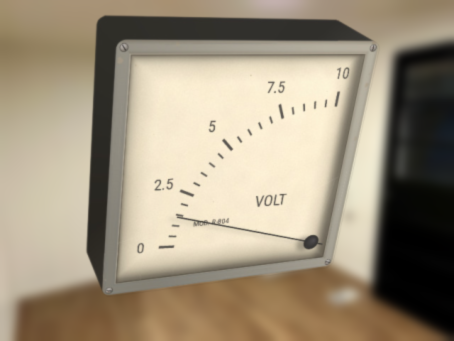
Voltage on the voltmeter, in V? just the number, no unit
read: 1.5
